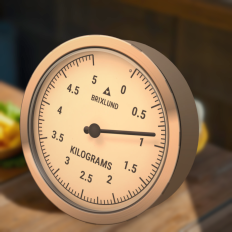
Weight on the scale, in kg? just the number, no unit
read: 0.85
